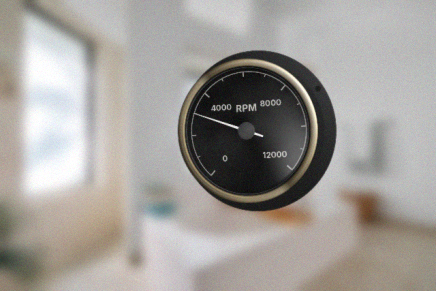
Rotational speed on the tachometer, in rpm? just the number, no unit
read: 3000
